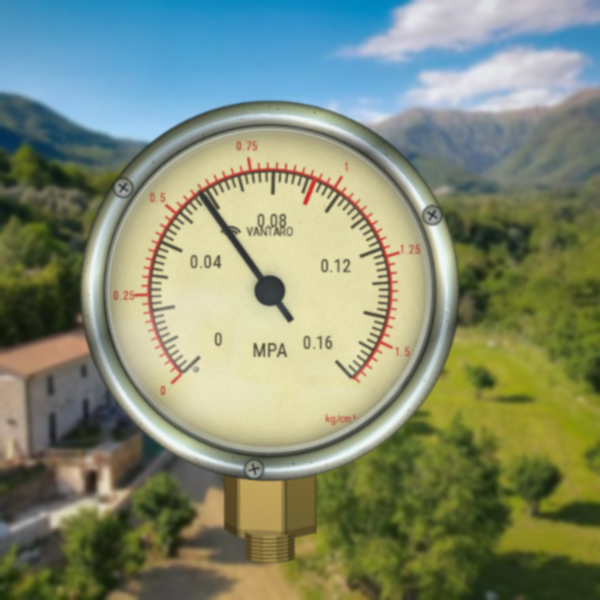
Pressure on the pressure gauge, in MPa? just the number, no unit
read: 0.058
